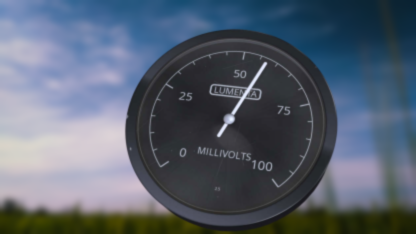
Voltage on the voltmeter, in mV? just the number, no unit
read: 57.5
